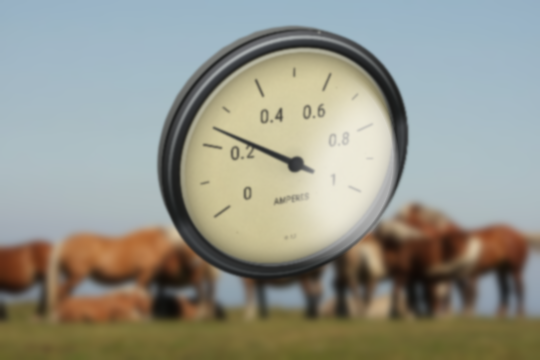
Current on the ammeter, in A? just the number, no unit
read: 0.25
